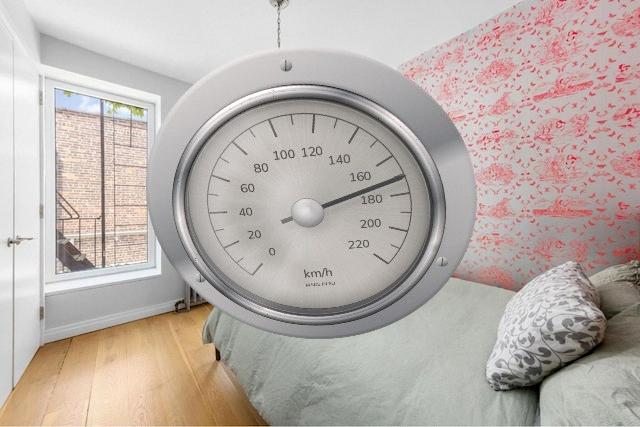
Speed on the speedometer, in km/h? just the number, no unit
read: 170
